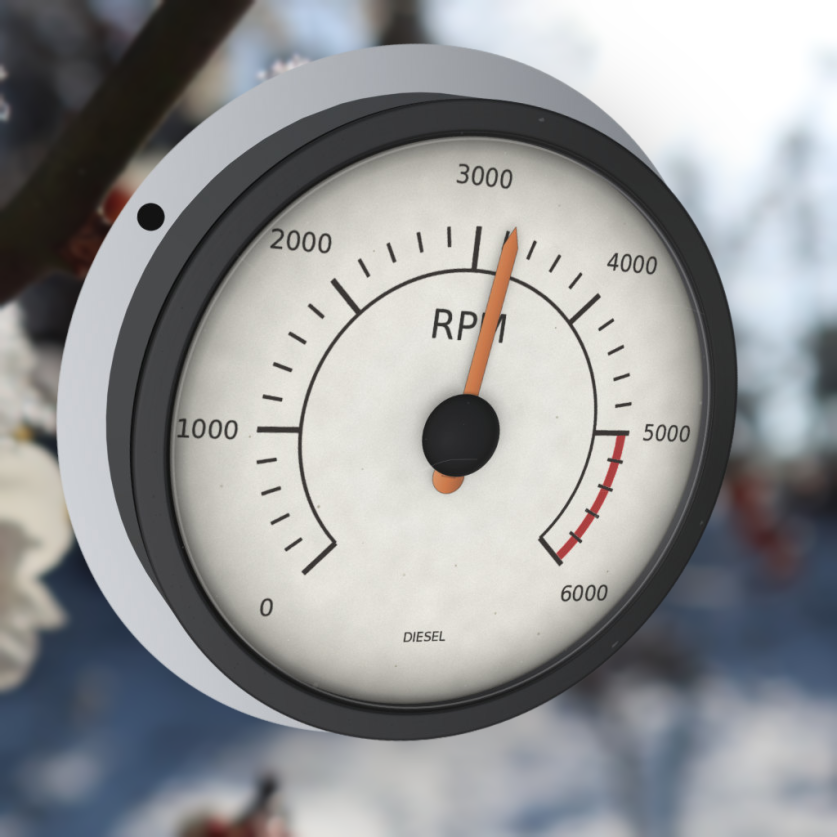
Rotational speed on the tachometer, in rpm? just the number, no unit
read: 3200
